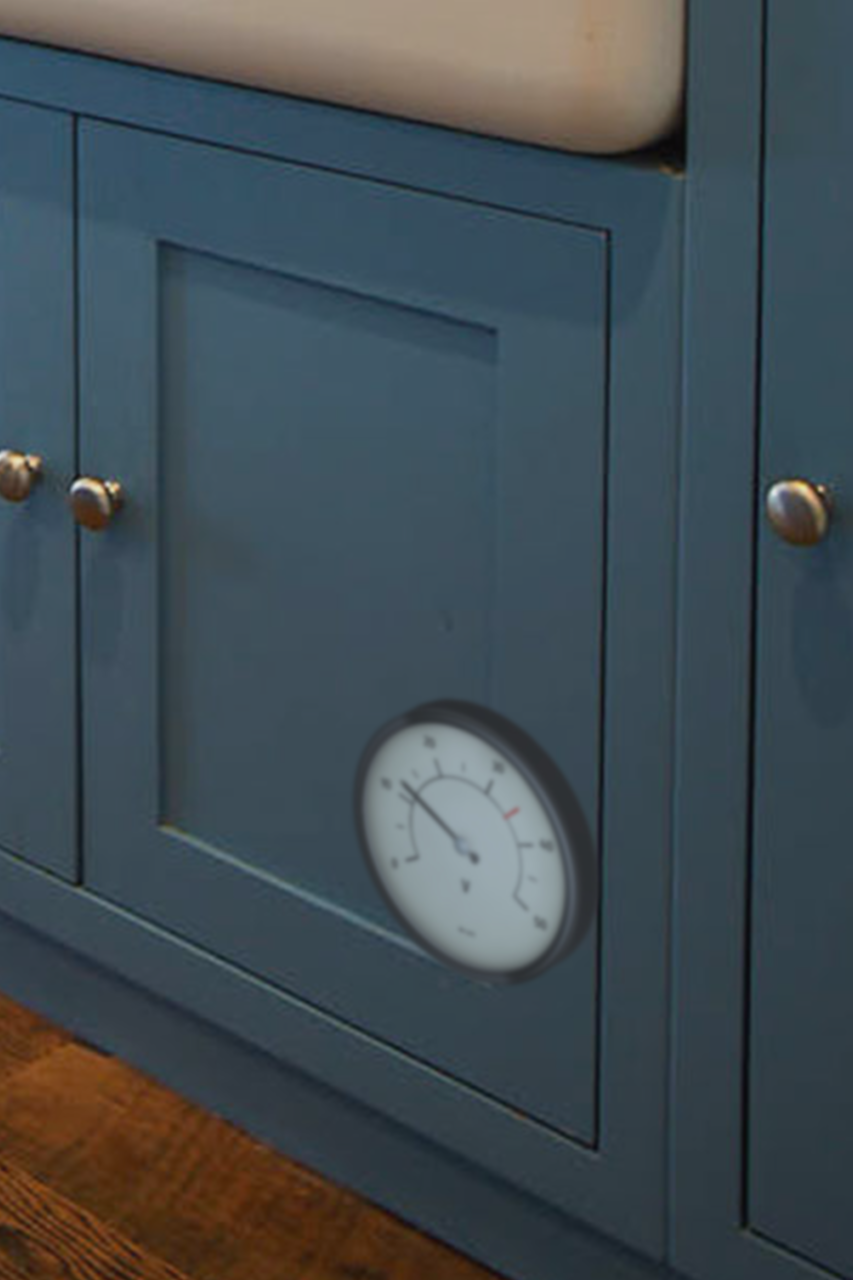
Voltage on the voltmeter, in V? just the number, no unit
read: 12.5
